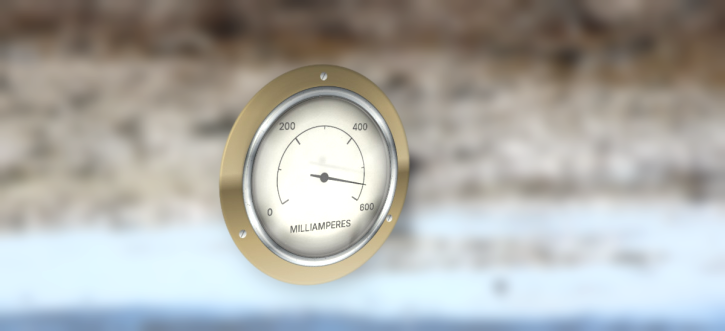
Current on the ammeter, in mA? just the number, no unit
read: 550
